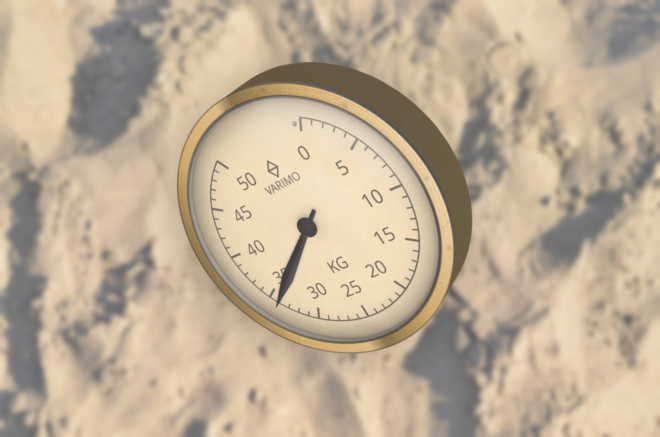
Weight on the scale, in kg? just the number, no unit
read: 34
